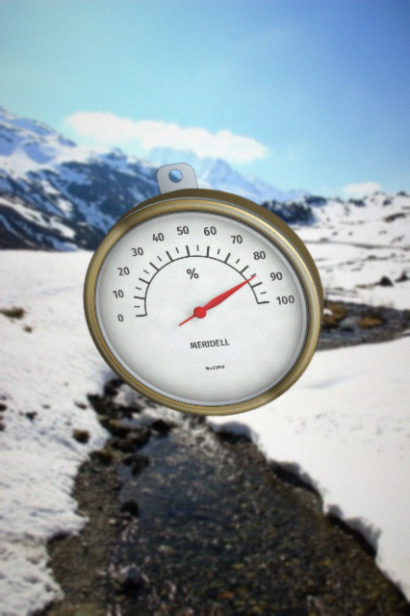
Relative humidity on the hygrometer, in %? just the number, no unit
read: 85
